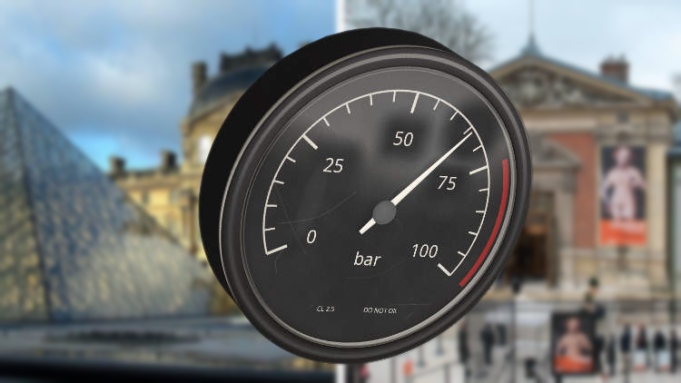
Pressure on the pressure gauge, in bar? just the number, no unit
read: 65
